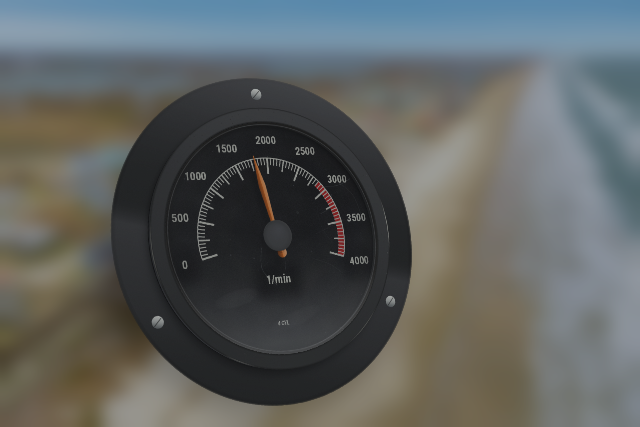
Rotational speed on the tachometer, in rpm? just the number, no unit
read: 1750
